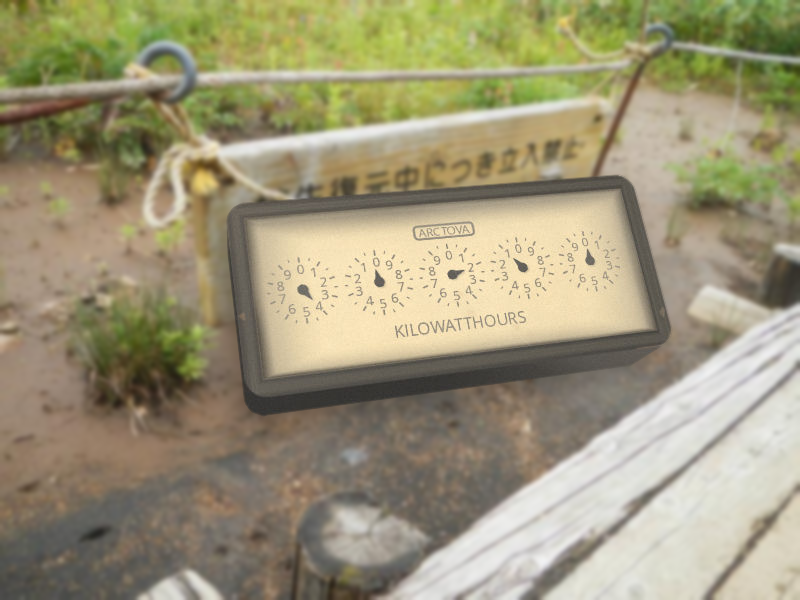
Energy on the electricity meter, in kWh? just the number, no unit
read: 40210
